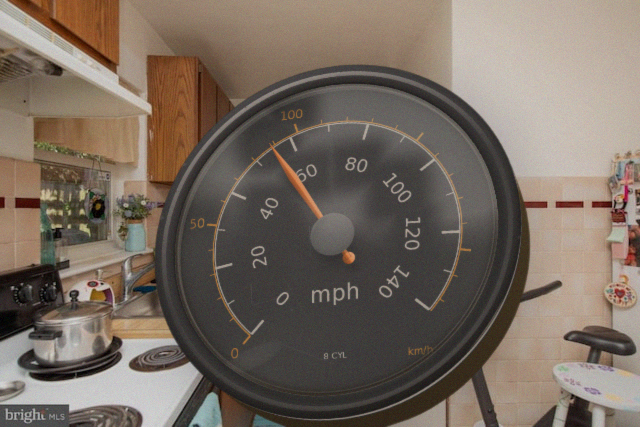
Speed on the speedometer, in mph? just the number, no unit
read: 55
